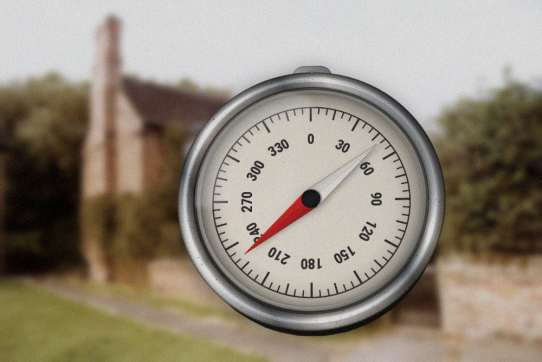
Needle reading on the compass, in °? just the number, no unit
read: 230
